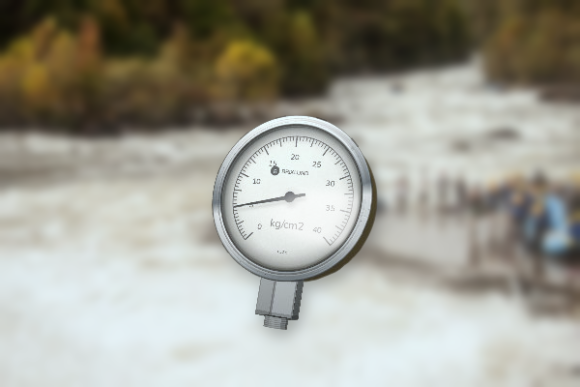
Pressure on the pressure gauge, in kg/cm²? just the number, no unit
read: 5
